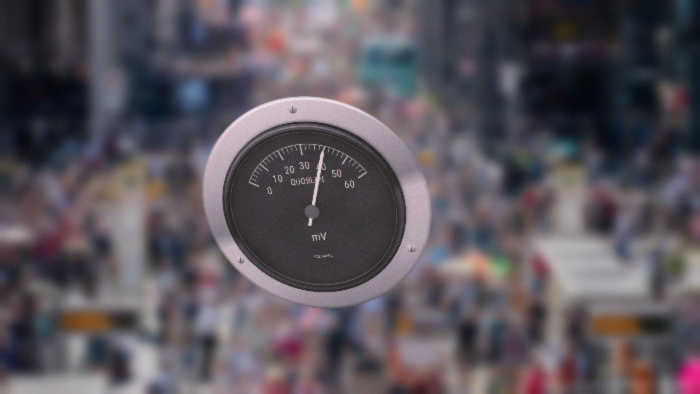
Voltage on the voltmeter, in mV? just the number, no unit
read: 40
